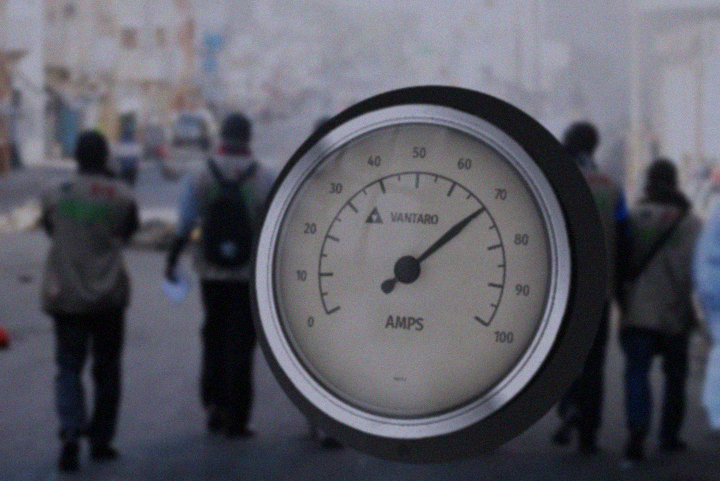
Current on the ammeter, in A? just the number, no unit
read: 70
